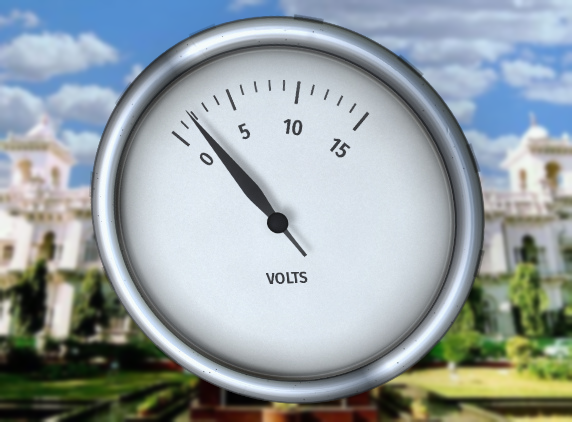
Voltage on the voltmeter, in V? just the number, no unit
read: 2
